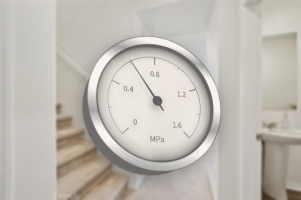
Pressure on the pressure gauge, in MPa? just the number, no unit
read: 0.6
